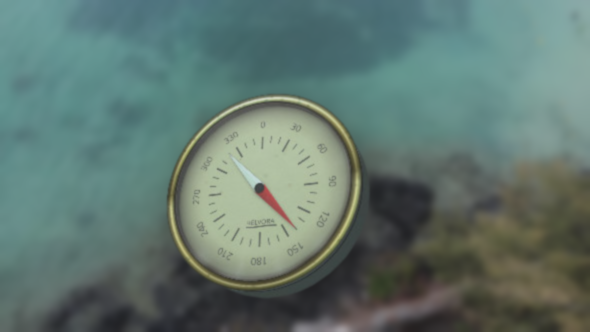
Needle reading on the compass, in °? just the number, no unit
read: 140
